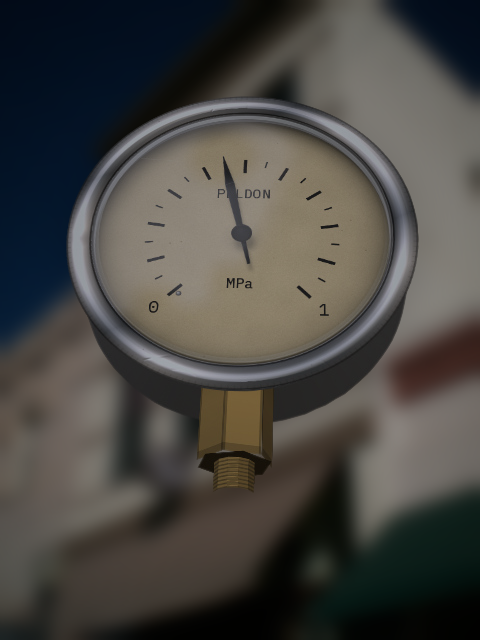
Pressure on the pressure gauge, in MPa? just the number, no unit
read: 0.45
